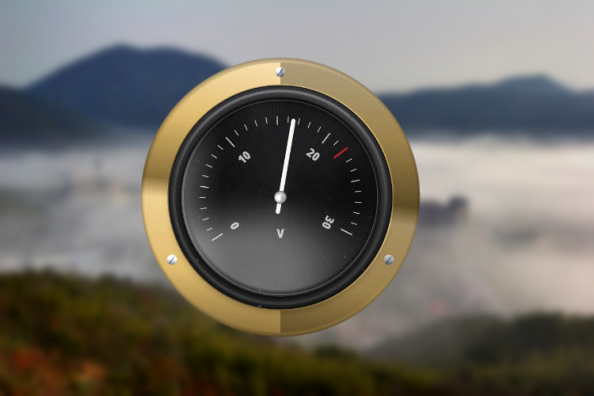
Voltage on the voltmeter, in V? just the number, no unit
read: 16.5
